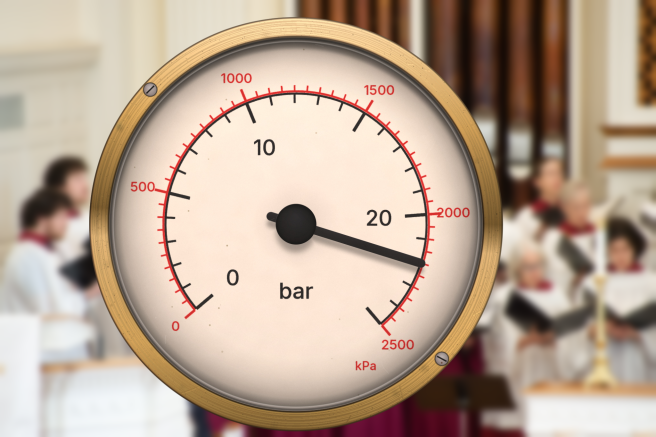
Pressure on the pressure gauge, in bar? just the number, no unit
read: 22
